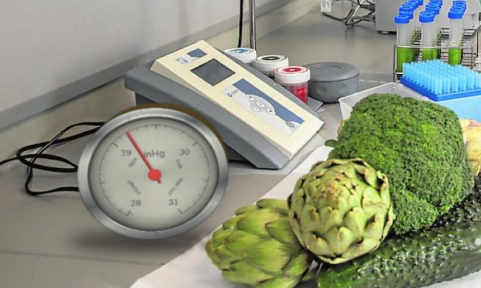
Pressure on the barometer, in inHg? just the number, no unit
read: 29.2
